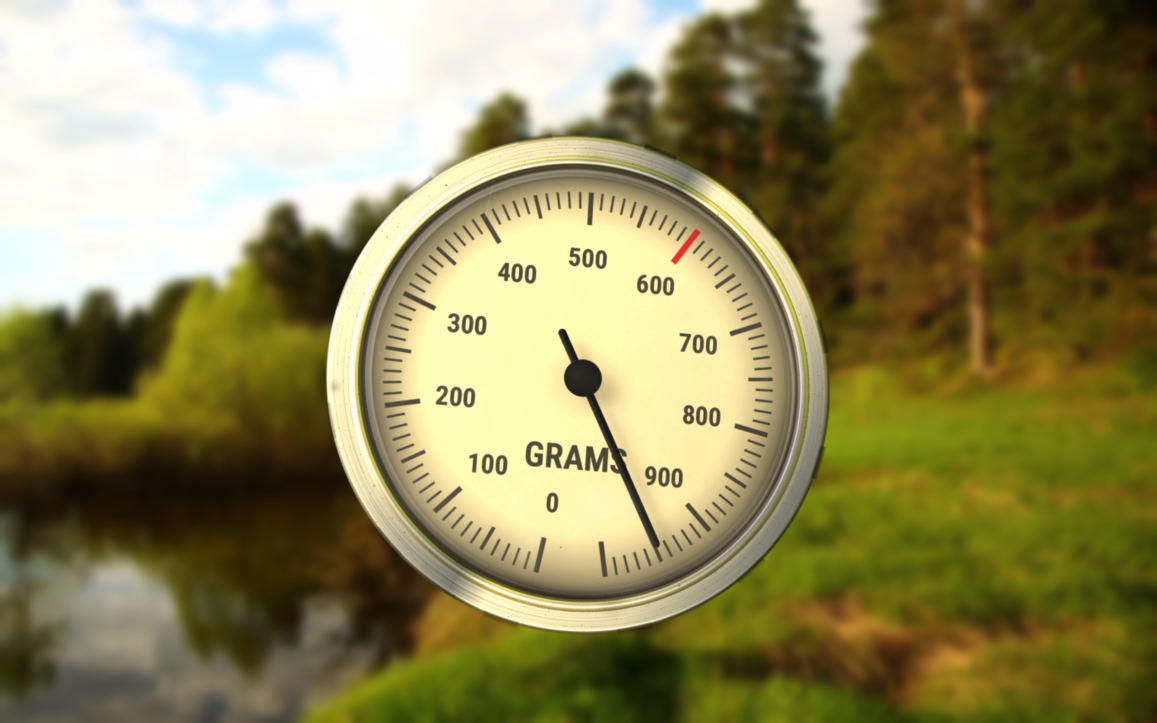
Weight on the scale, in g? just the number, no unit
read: 950
